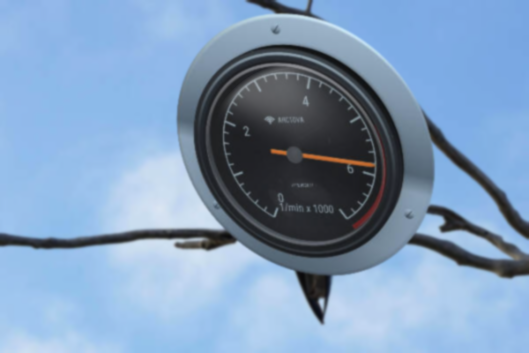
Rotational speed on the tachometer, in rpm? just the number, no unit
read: 5800
